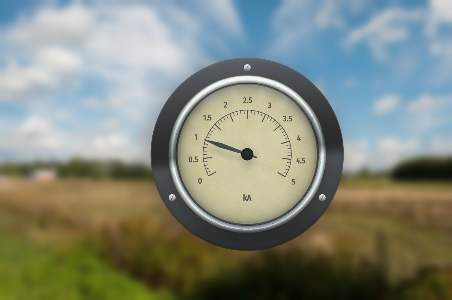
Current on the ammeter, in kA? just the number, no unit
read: 1
